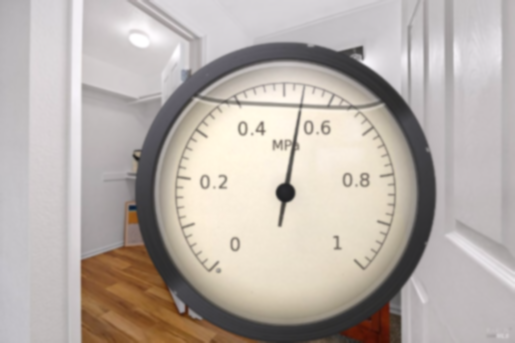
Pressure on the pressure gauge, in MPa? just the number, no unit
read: 0.54
